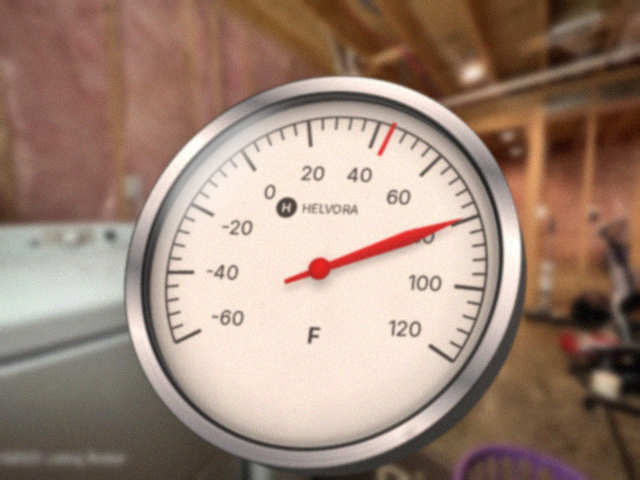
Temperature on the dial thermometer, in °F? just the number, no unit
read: 80
